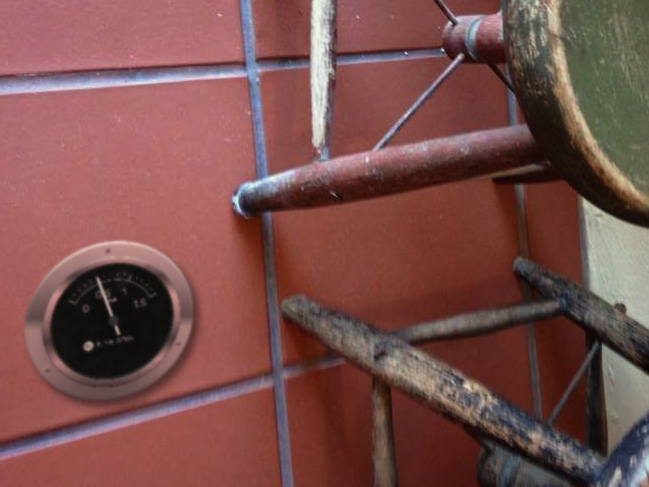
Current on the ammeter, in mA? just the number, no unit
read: 0.5
